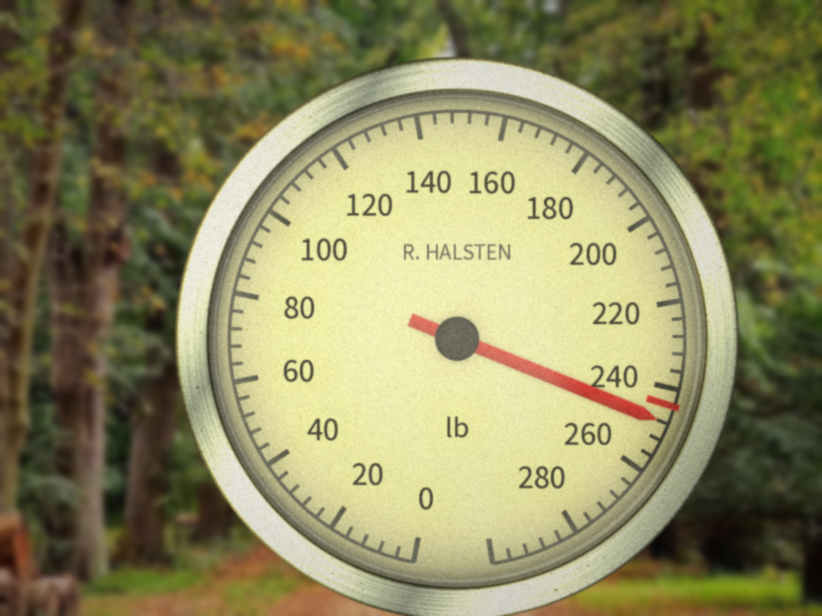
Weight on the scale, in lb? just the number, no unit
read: 248
